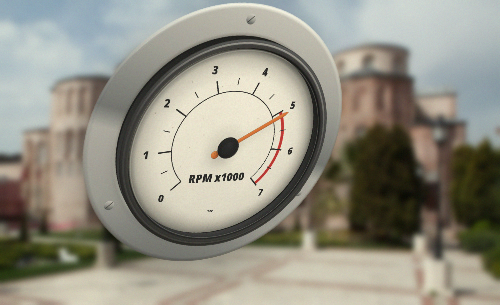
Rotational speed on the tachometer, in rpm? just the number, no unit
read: 5000
